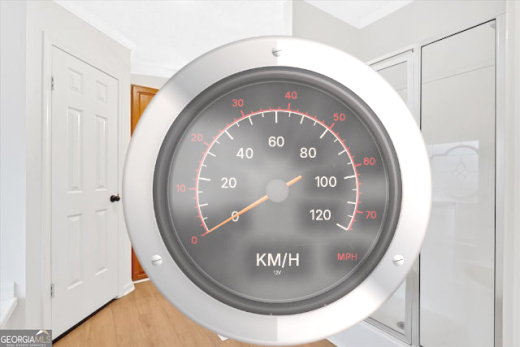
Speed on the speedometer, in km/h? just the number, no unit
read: 0
